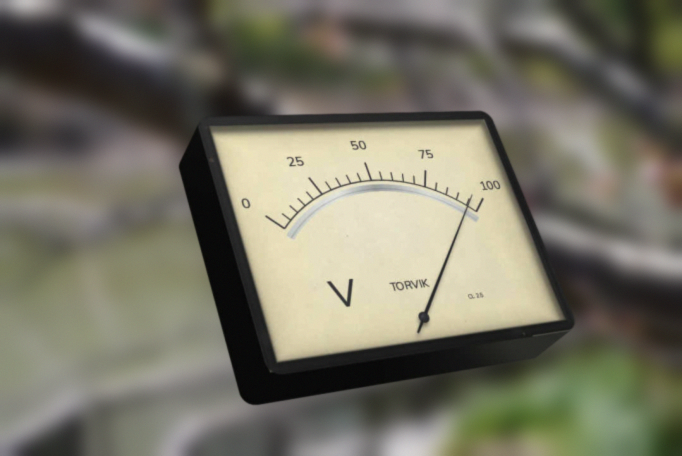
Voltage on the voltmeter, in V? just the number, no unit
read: 95
